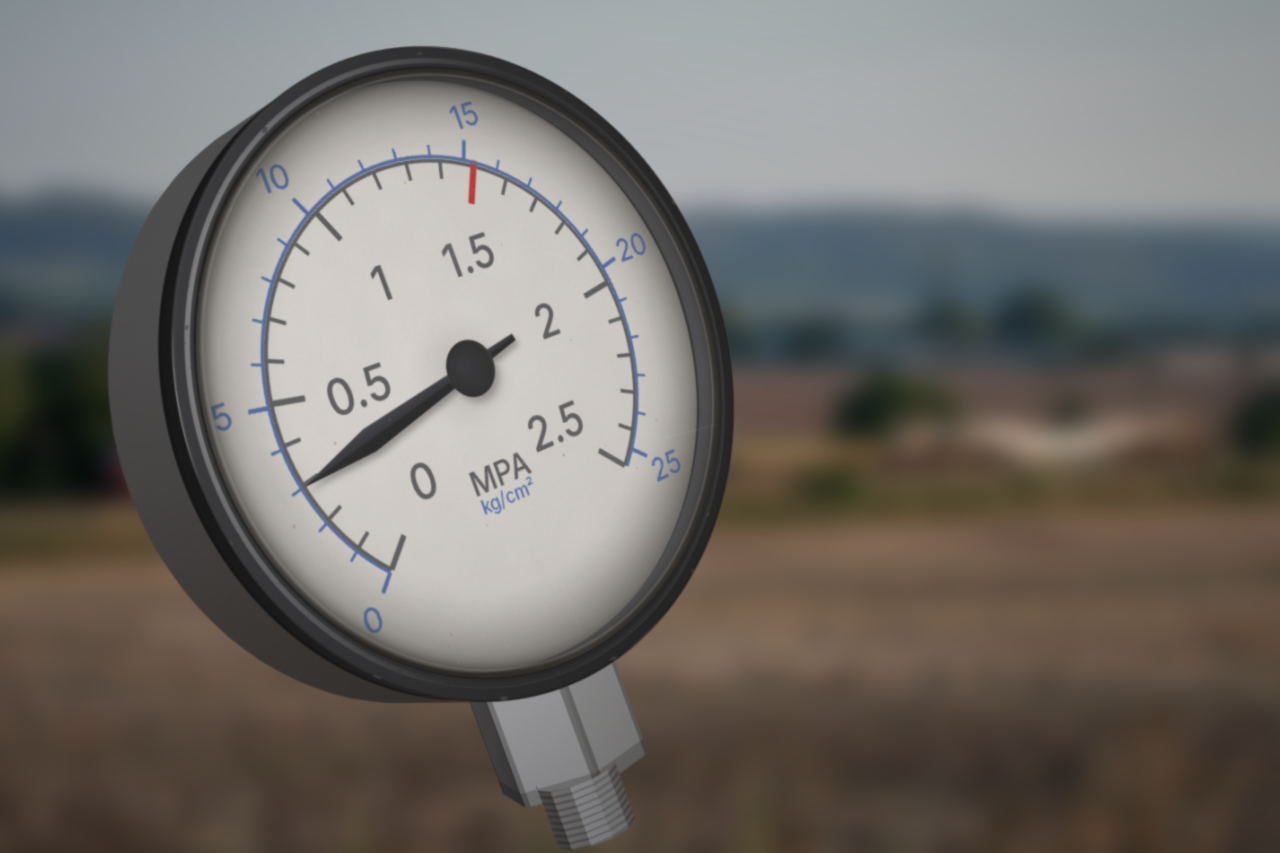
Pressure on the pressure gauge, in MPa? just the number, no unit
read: 0.3
